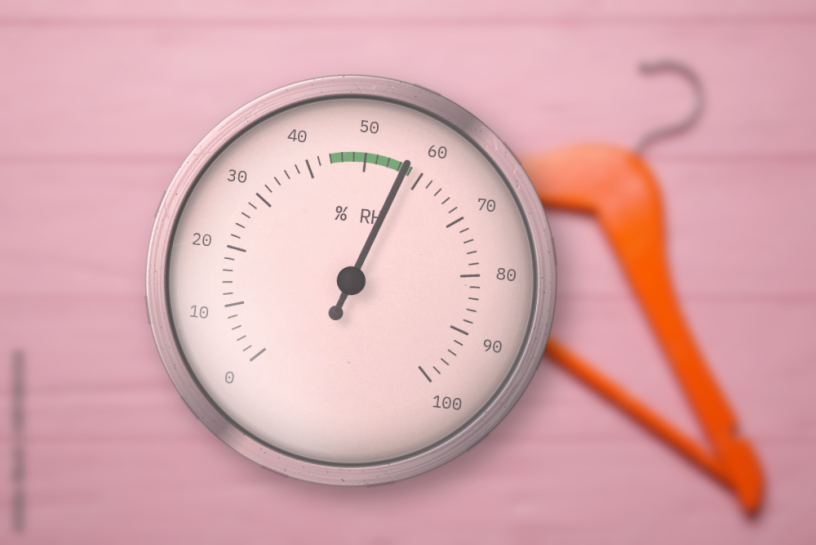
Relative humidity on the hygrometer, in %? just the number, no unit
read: 57
